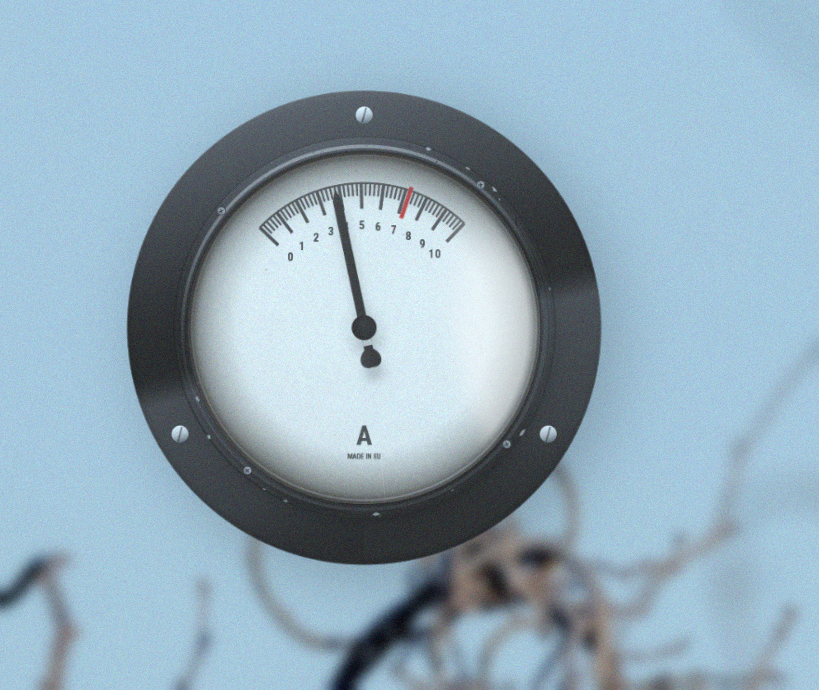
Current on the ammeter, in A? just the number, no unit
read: 3.8
